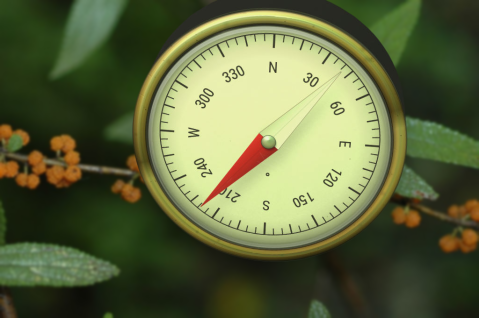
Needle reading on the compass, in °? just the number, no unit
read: 220
